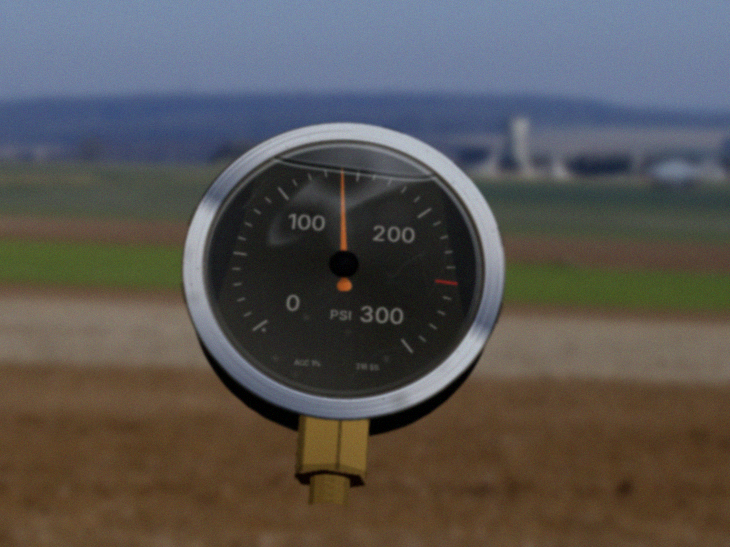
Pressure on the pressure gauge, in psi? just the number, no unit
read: 140
